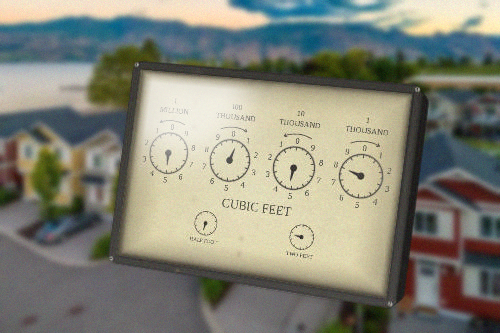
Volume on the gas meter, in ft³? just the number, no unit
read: 504800
